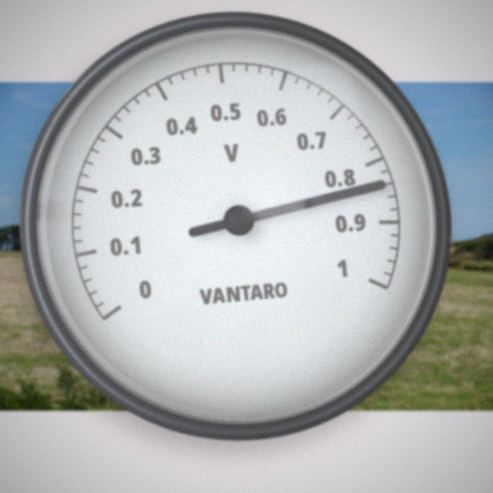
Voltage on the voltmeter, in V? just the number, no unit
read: 0.84
